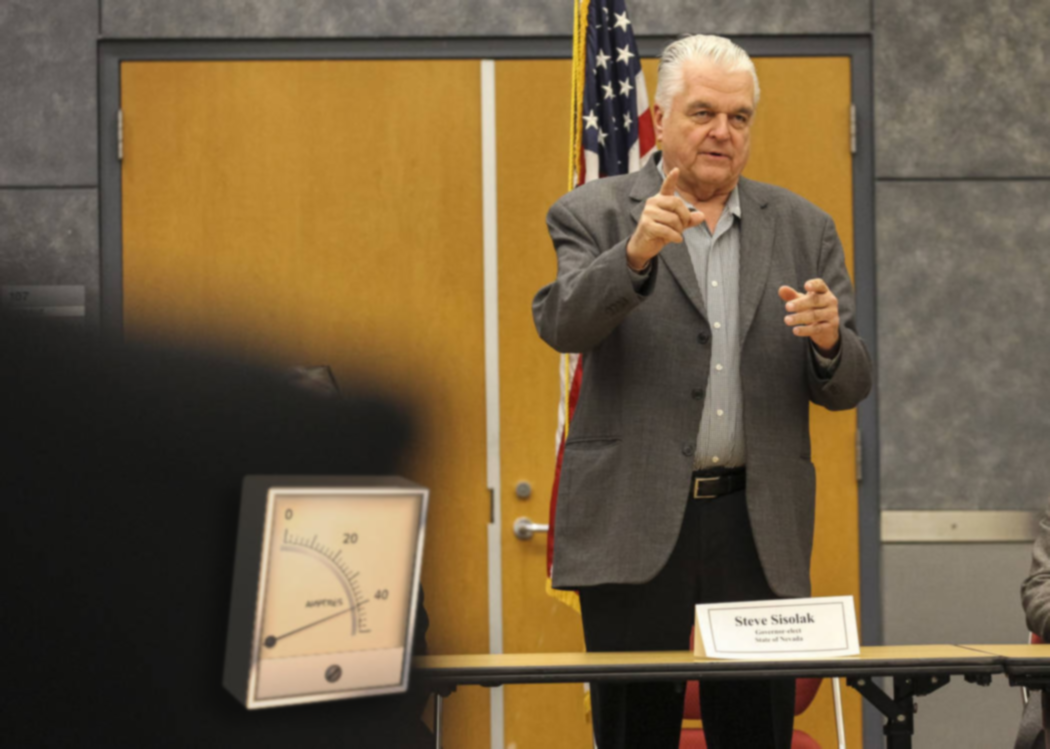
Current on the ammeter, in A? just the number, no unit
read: 40
